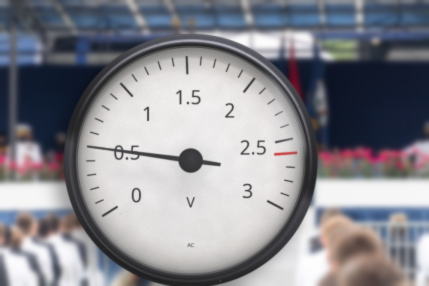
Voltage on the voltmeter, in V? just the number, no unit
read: 0.5
